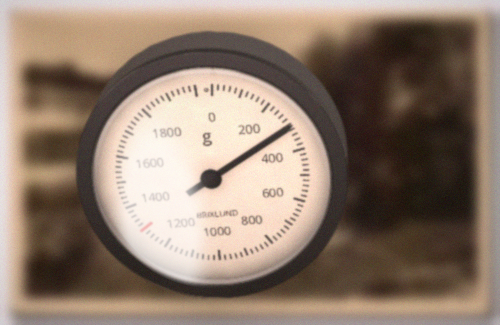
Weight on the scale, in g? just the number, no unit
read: 300
